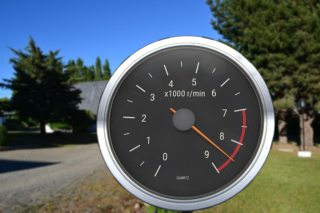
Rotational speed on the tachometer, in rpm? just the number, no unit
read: 8500
